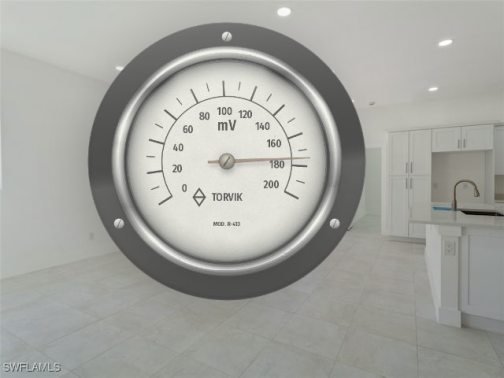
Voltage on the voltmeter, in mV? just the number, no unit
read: 175
